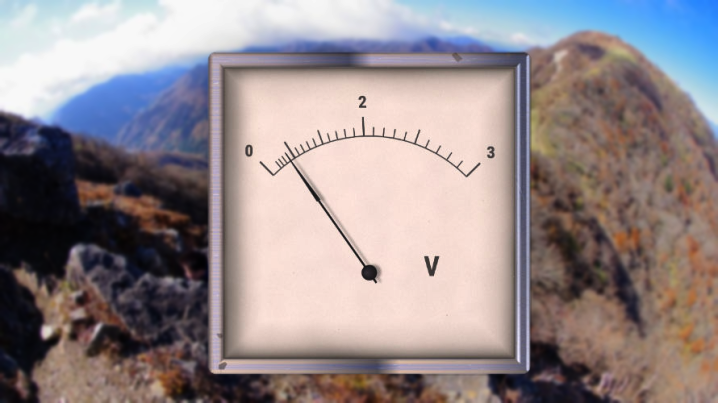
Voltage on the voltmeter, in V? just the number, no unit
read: 0.9
